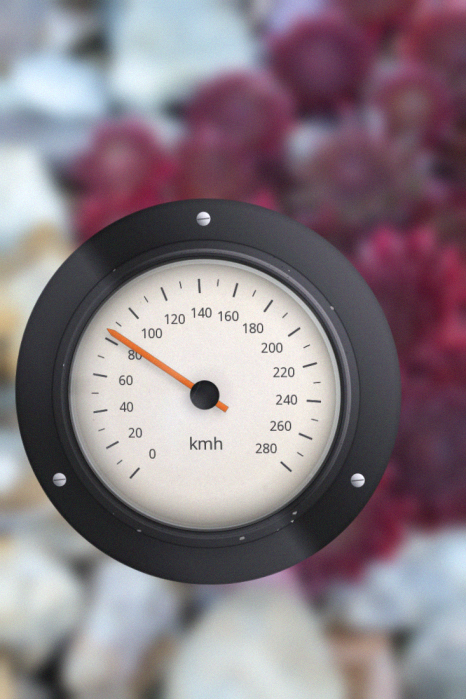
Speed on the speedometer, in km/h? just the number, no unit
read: 85
